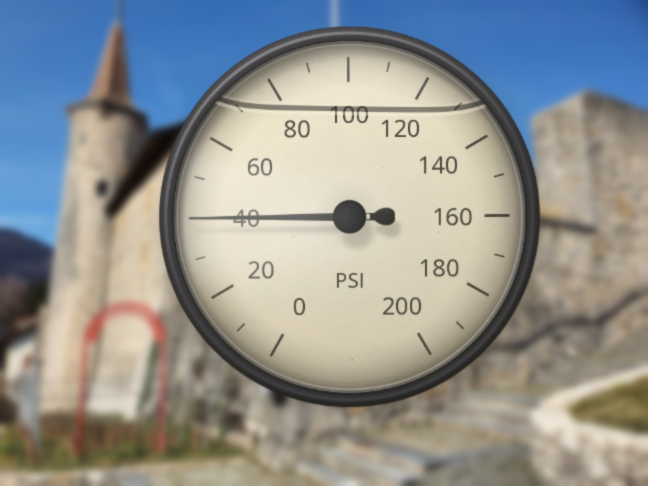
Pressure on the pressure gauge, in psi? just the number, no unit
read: 40
